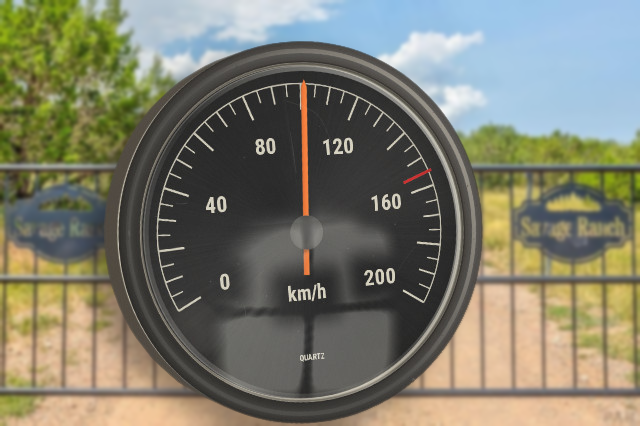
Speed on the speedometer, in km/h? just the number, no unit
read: 100
